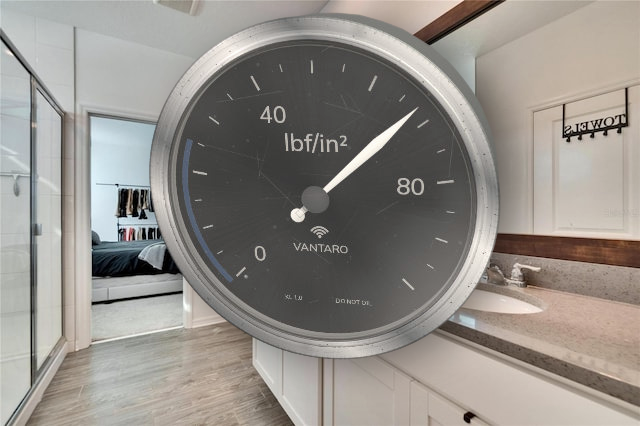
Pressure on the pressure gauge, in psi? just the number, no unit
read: 67.5
